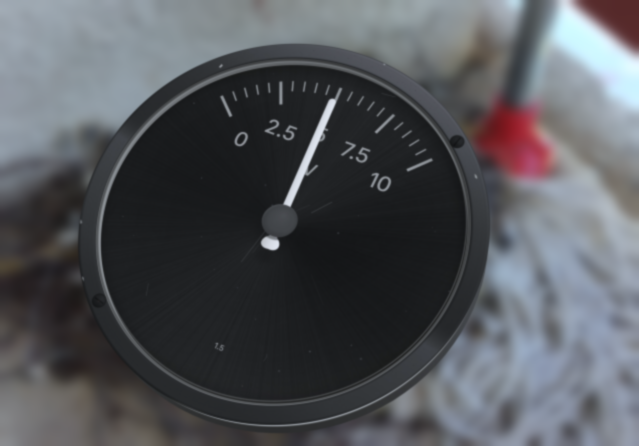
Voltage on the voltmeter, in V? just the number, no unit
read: 5
